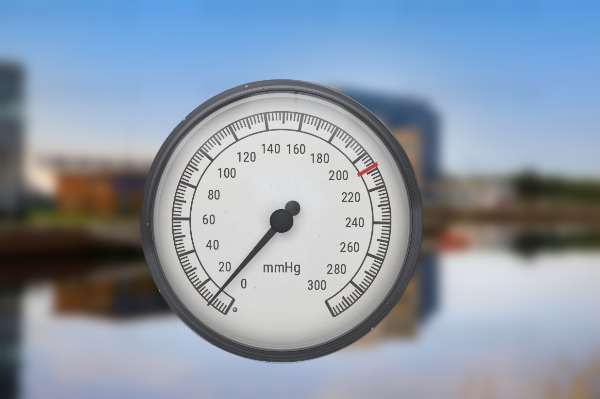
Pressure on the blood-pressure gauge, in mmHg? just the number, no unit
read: 10
